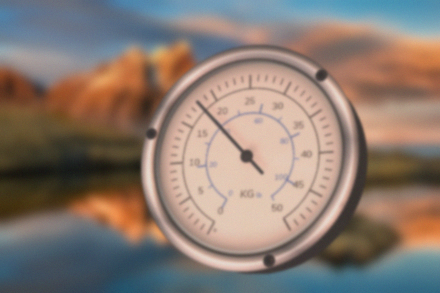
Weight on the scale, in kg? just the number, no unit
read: 18
